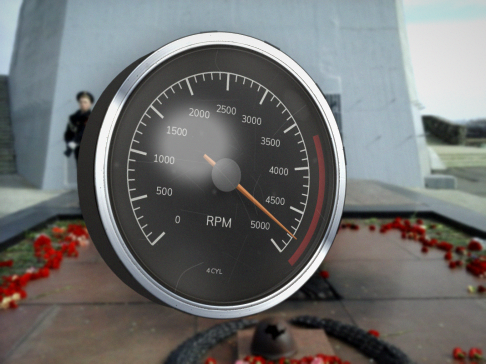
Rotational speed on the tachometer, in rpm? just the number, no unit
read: 4800
